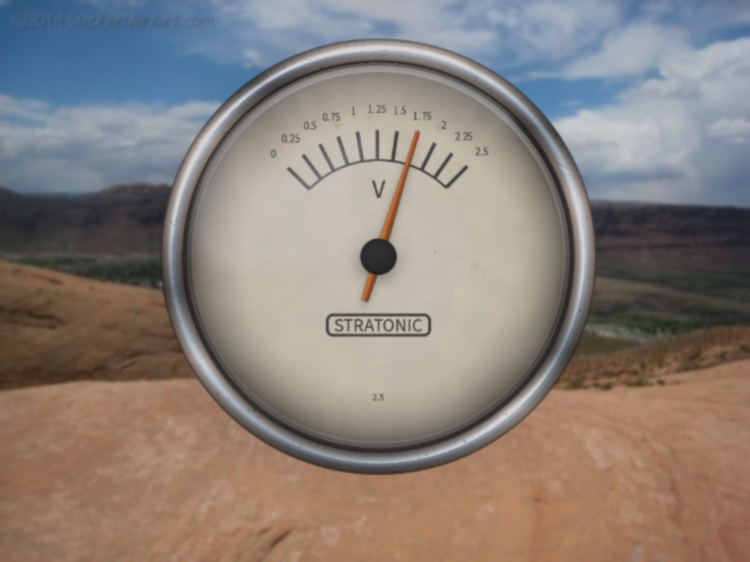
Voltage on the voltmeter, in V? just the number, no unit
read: 1.75
